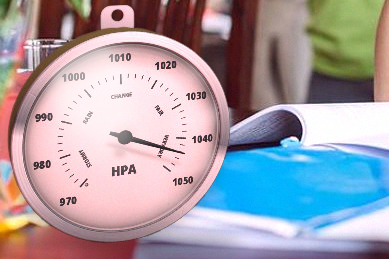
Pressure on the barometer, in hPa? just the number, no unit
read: 1044
